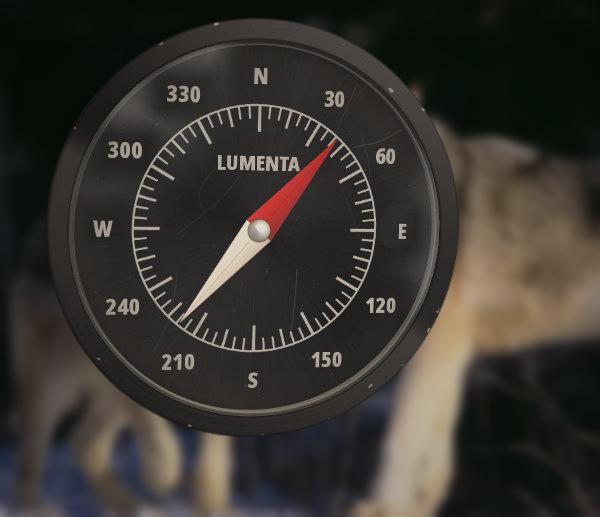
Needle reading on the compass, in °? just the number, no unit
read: 40
